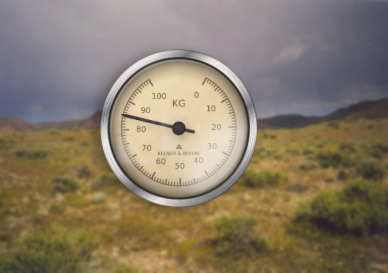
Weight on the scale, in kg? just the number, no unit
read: 85
